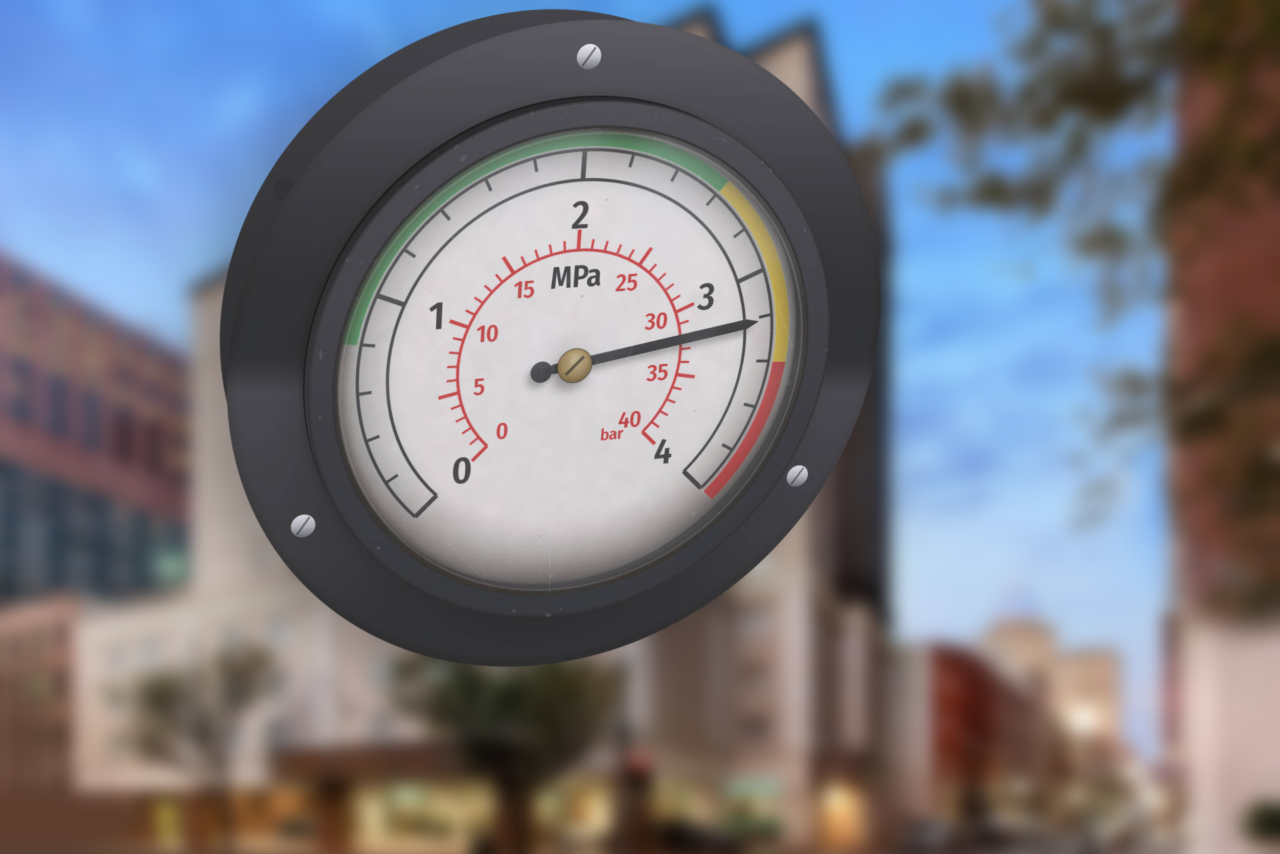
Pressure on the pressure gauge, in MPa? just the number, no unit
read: 3.2
